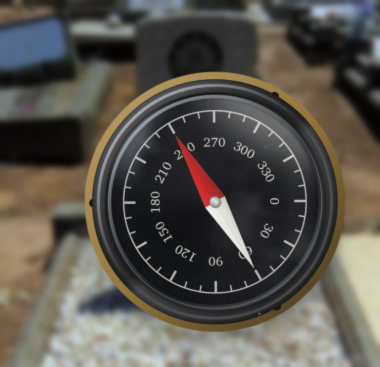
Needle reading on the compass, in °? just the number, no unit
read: 240
